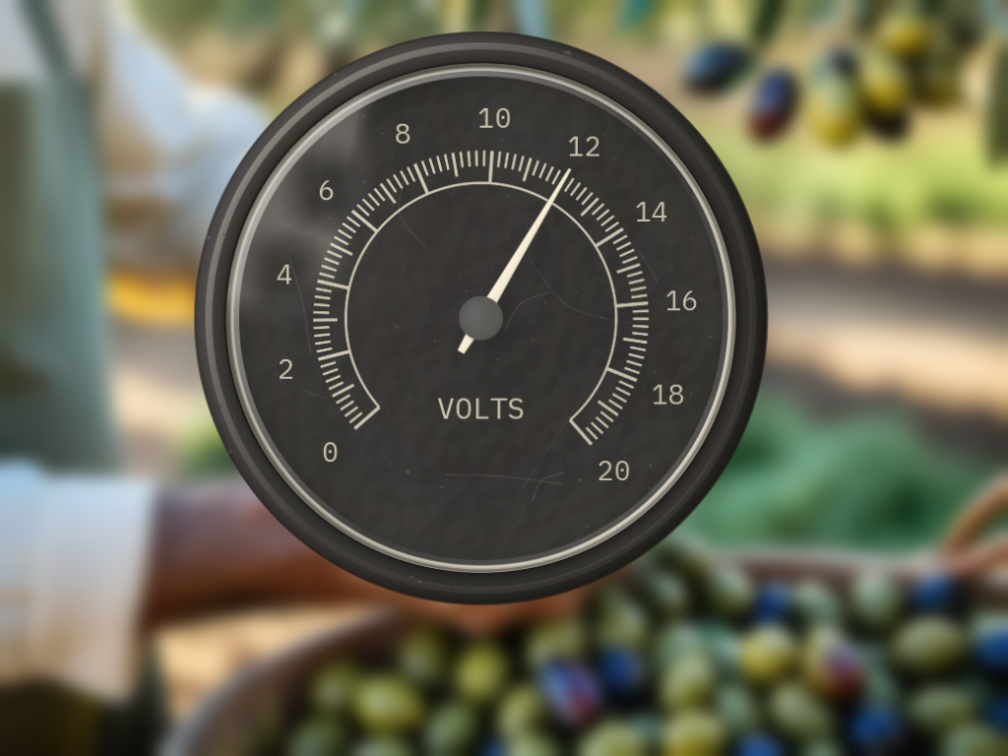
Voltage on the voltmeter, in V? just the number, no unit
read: 12
